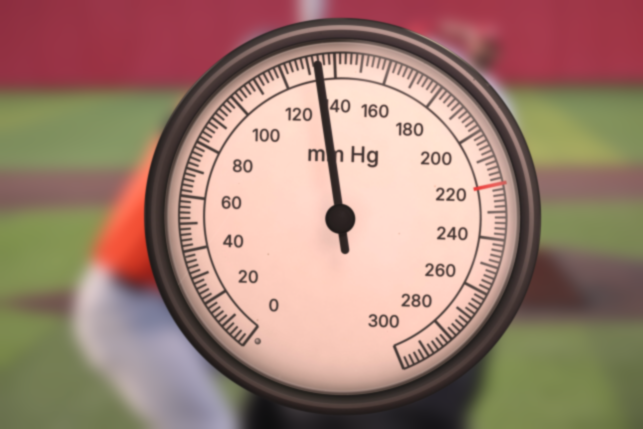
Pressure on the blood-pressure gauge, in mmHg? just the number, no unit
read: 134
